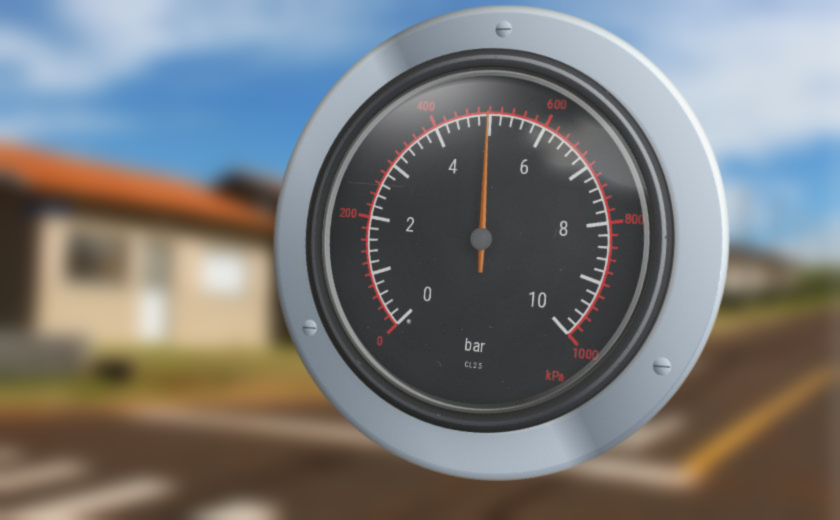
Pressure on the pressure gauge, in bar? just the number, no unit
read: 5
